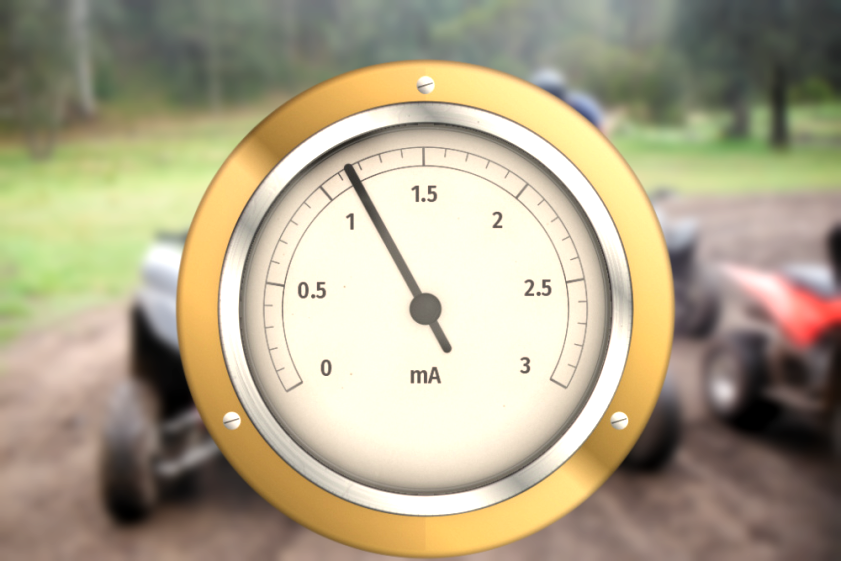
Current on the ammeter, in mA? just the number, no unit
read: 1.15
